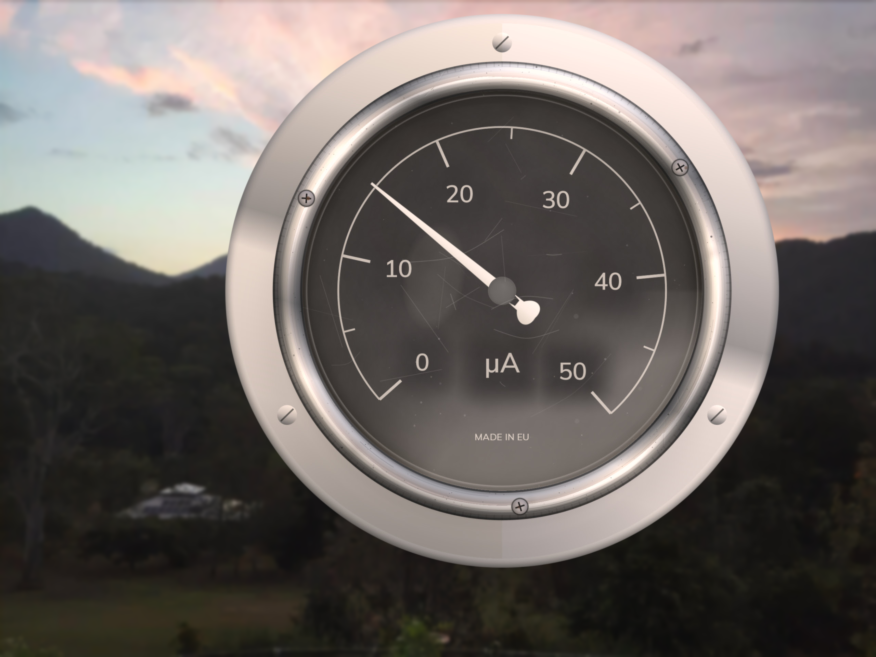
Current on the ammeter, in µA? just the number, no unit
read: 15
